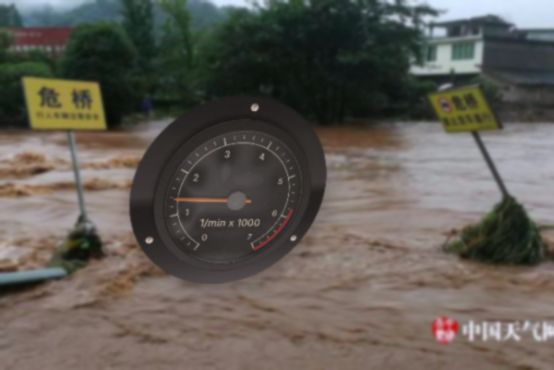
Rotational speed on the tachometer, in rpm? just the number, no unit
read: 1400
